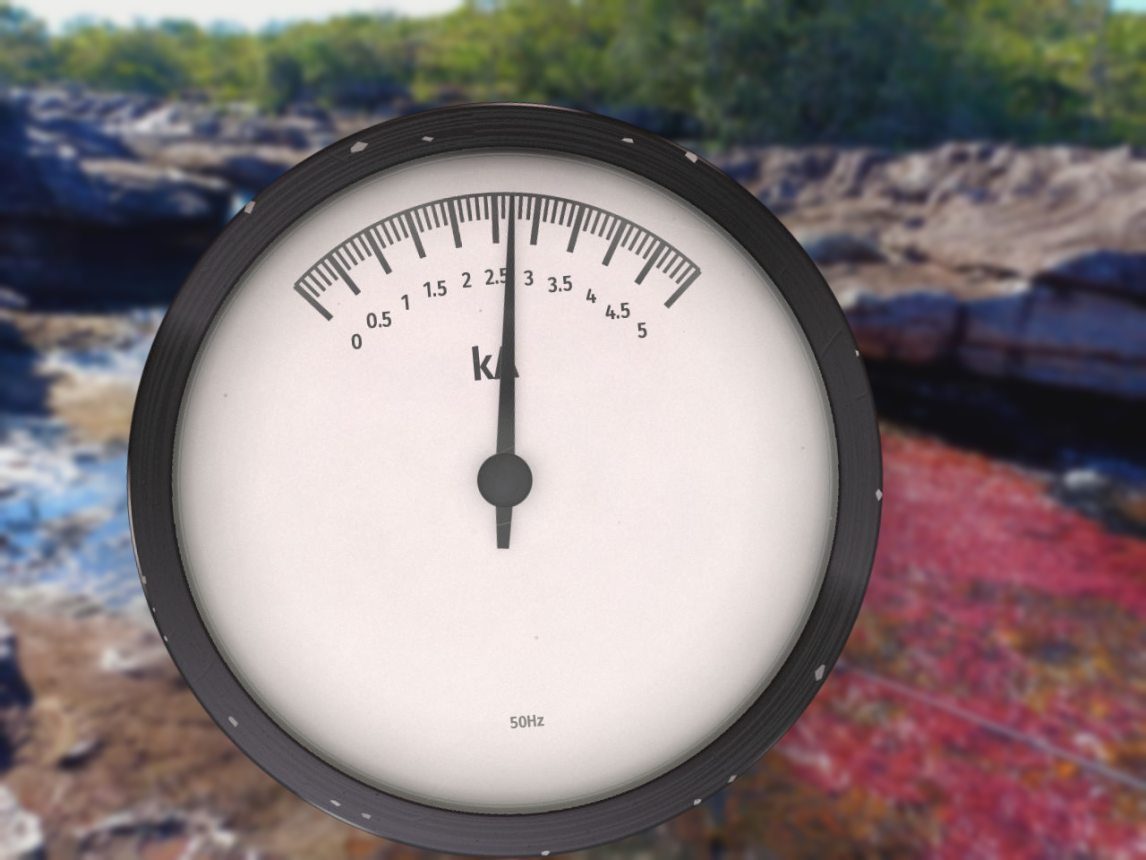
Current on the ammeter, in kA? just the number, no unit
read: 2.7
